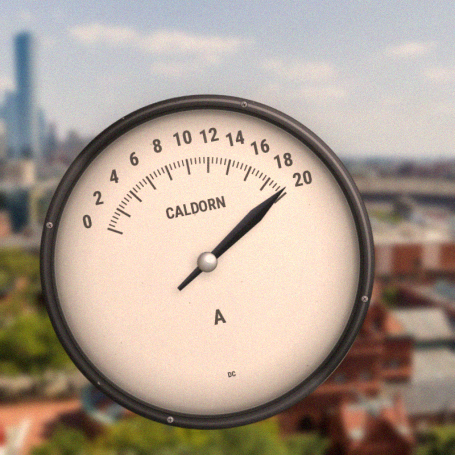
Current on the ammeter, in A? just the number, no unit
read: 19.6
